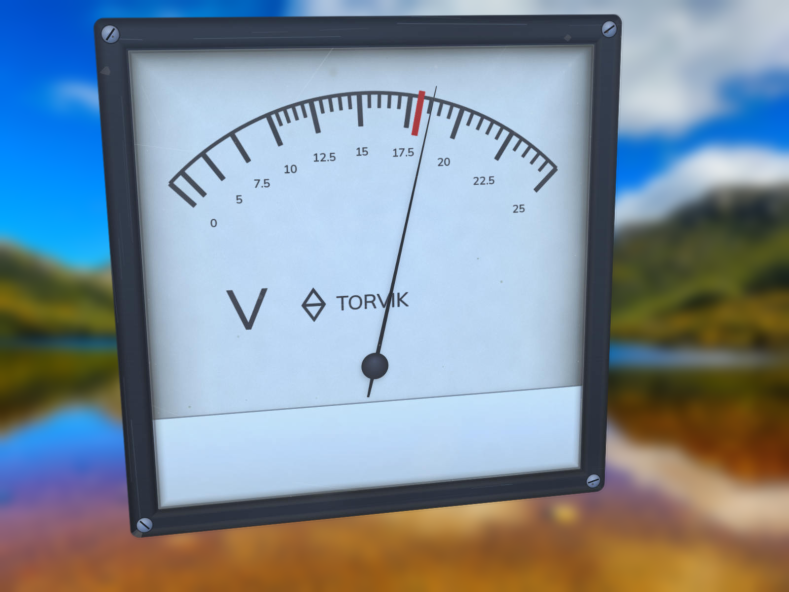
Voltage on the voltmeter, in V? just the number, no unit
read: 18.5
